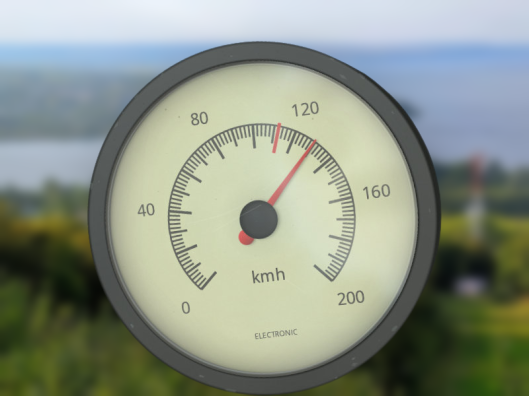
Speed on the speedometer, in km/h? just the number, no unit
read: 130
